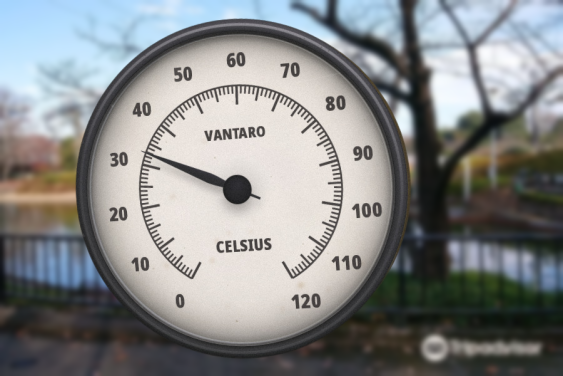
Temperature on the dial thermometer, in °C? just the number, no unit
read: 33
